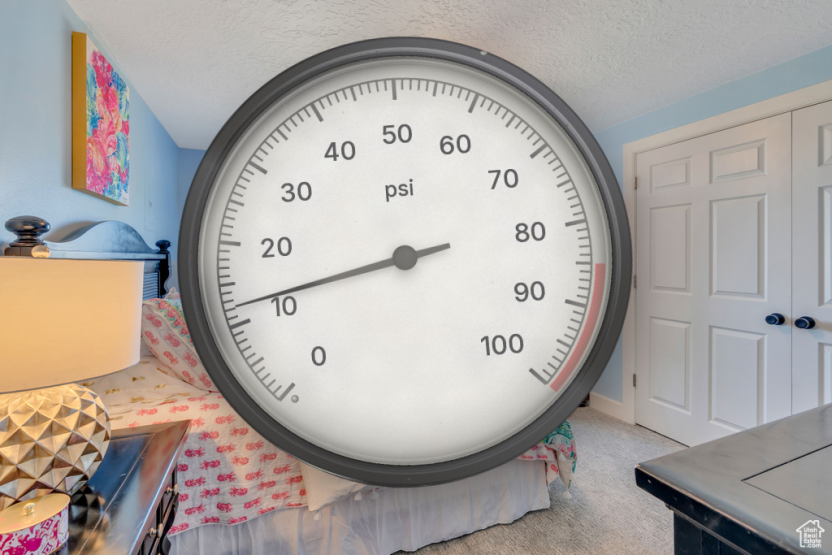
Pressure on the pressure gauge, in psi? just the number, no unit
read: 12
